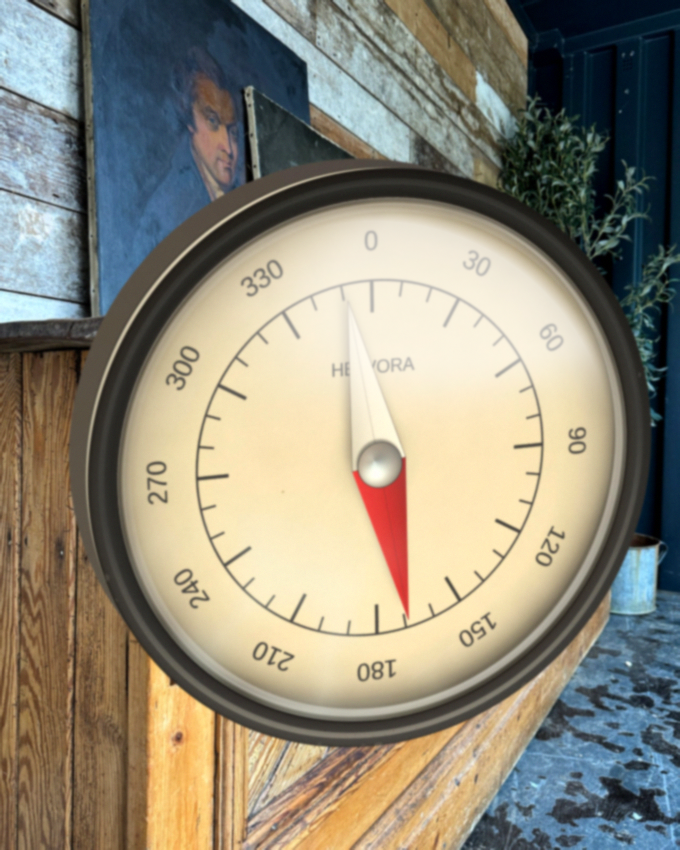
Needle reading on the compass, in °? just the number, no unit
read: 170
